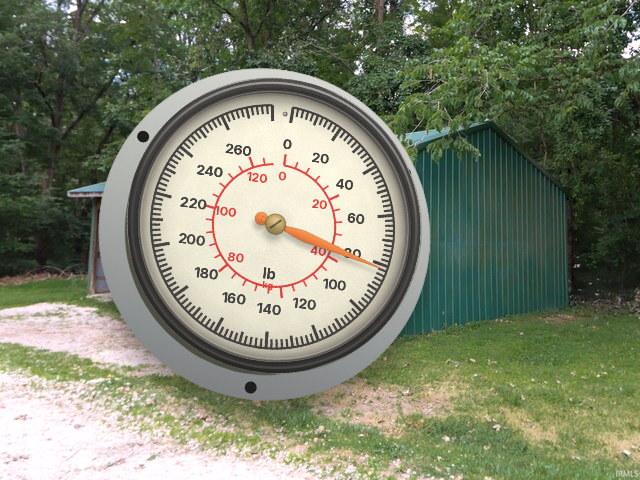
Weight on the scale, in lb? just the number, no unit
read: 82
